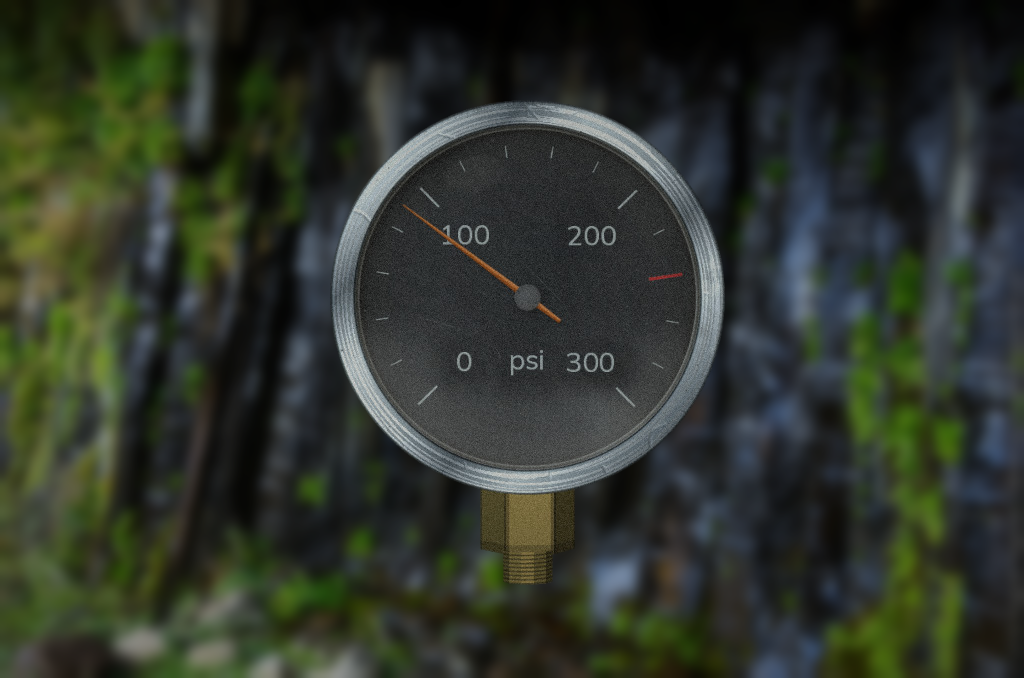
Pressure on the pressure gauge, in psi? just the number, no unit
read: 90
